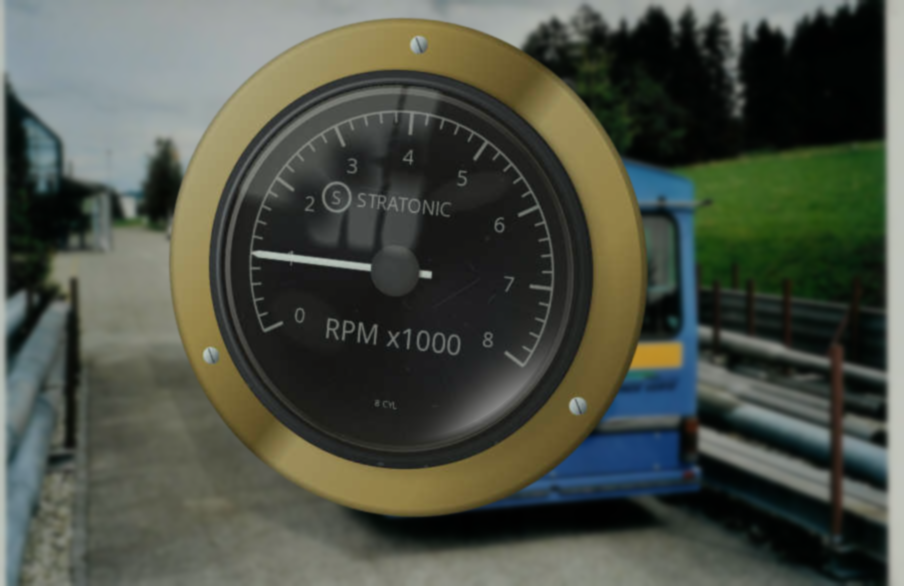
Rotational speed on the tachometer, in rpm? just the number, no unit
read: 1000
